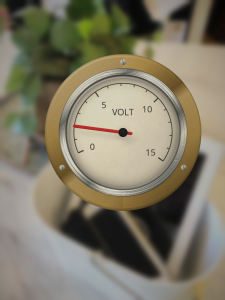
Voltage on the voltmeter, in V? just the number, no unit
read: 2
